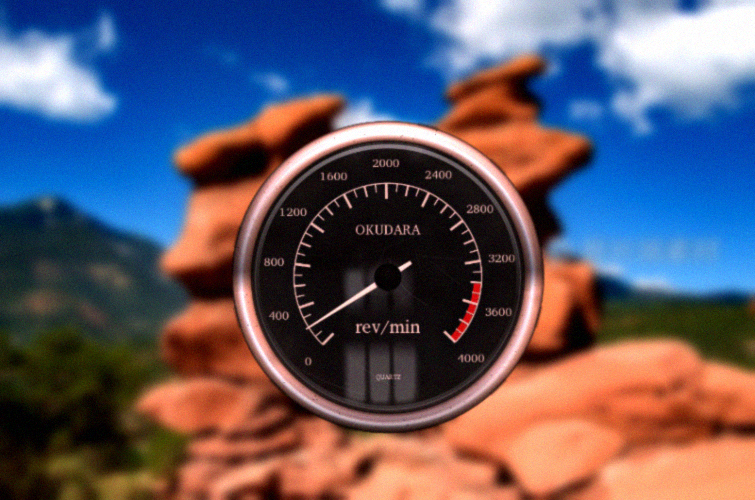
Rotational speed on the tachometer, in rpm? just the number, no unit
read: 200
